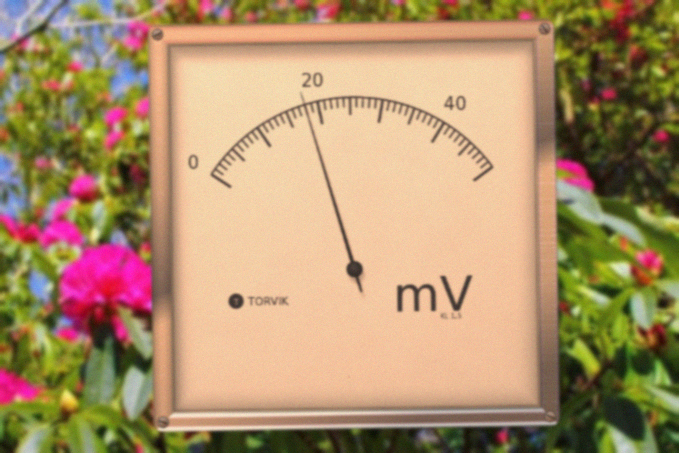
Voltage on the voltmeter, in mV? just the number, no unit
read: 18
